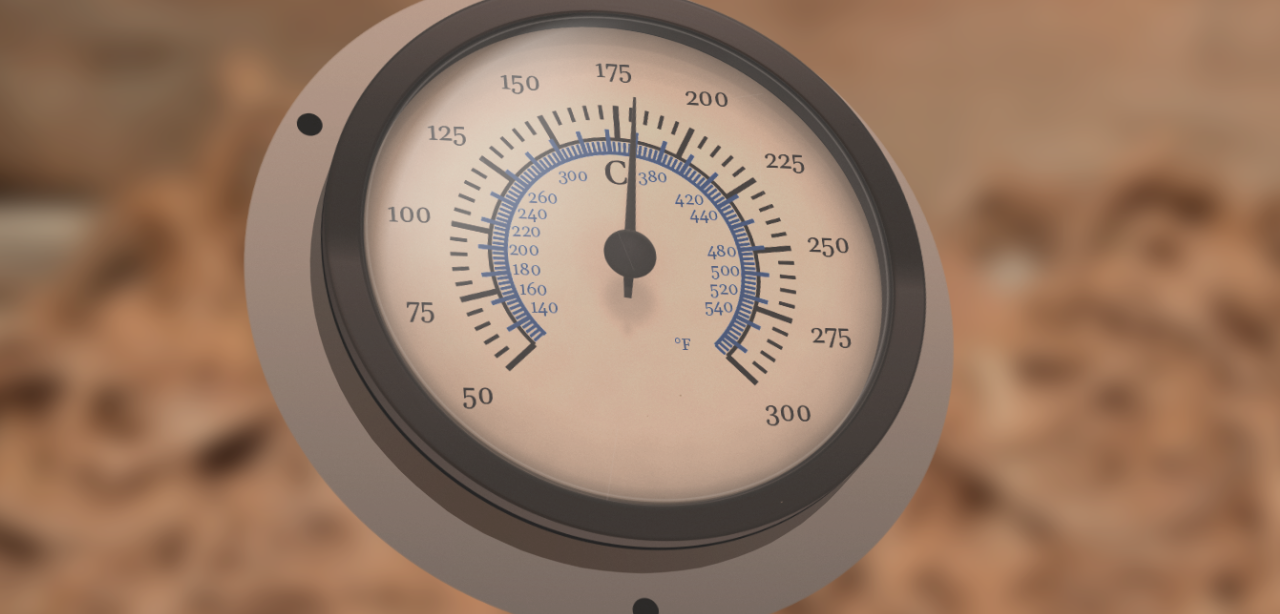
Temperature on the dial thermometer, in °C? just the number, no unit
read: 180
